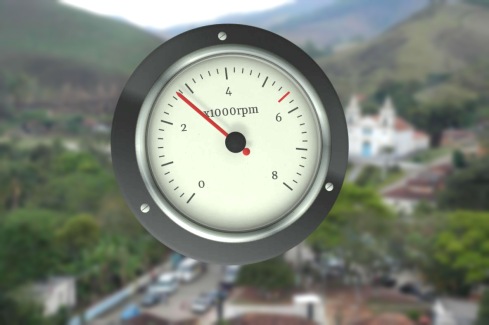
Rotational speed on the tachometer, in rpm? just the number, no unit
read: 2700
